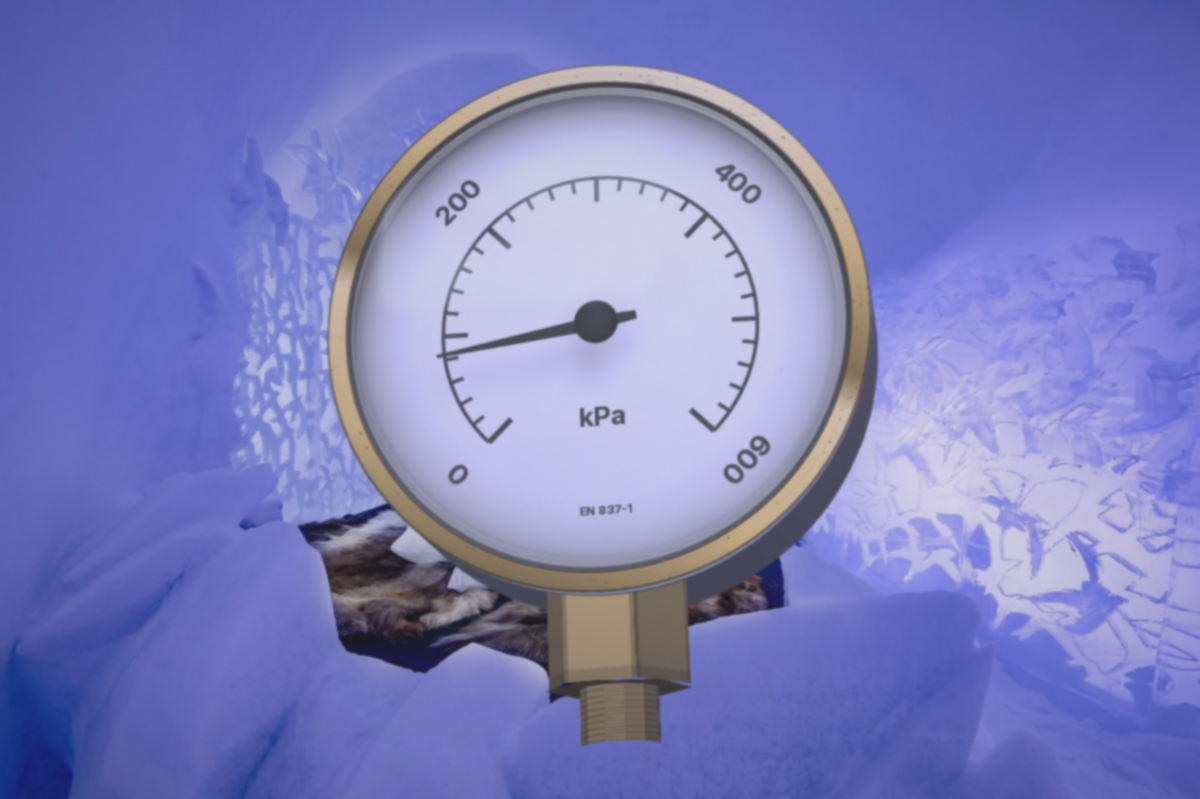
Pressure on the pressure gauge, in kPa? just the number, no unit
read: 80
